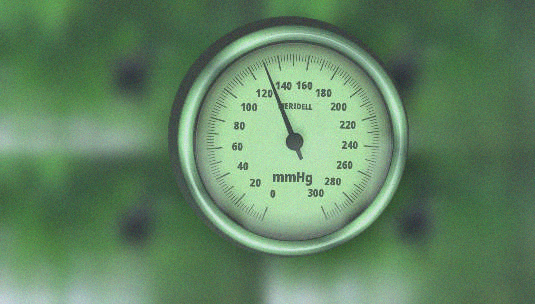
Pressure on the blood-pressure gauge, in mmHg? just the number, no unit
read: 130
